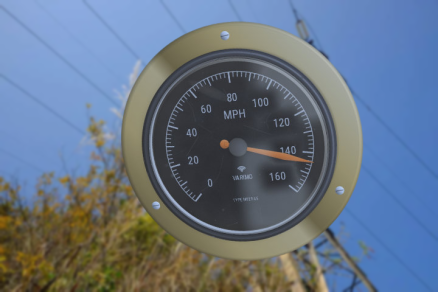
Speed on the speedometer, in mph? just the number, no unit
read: 144
